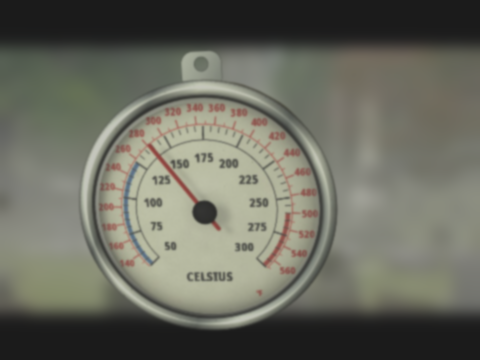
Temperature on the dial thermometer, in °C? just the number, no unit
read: 140
